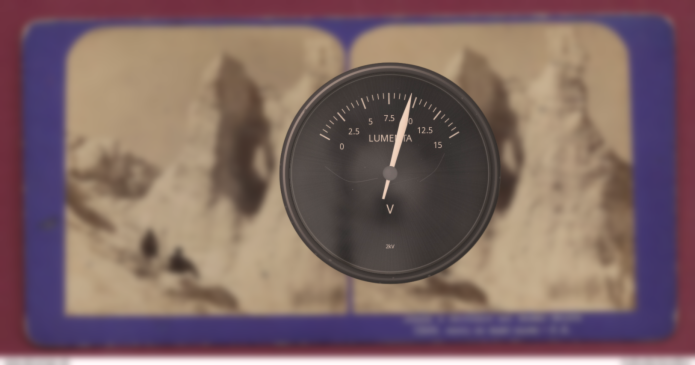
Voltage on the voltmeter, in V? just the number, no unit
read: 9.5
